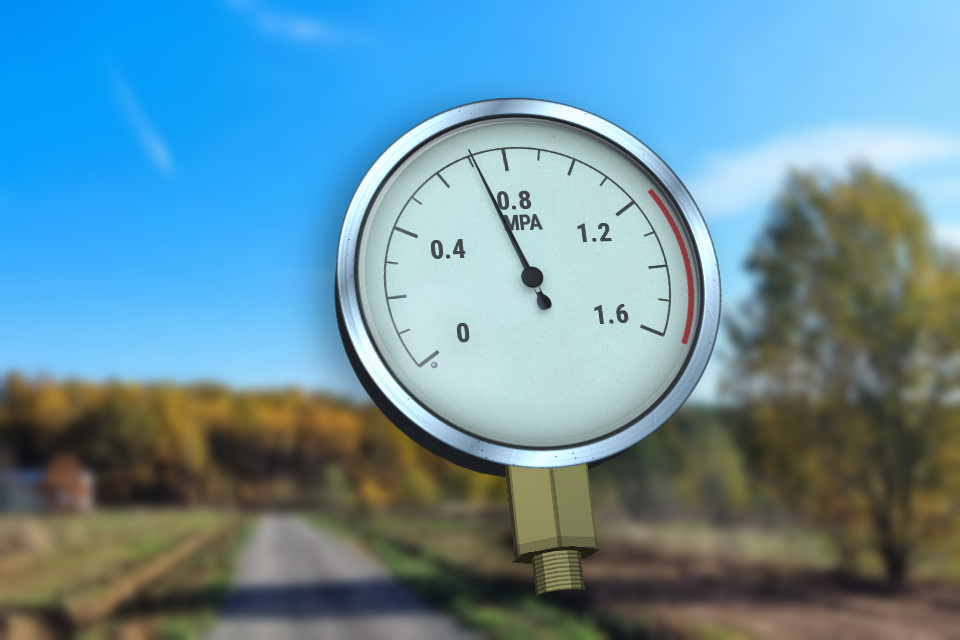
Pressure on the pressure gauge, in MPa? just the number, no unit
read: 0.7
